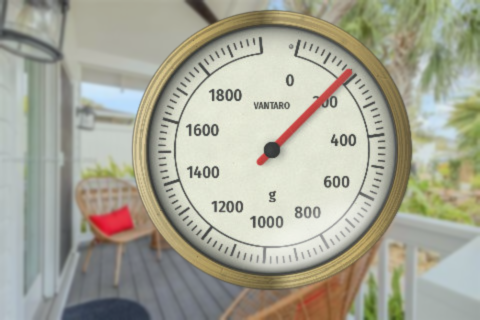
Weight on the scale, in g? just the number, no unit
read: 180
